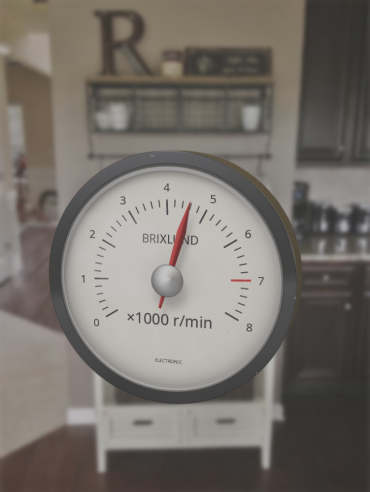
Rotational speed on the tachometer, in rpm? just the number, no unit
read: 4600
